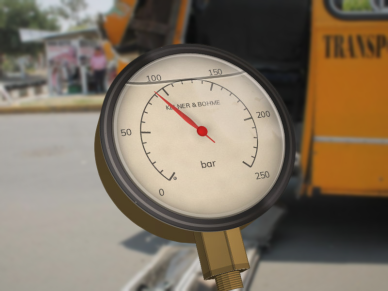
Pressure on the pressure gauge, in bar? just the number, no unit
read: 90
